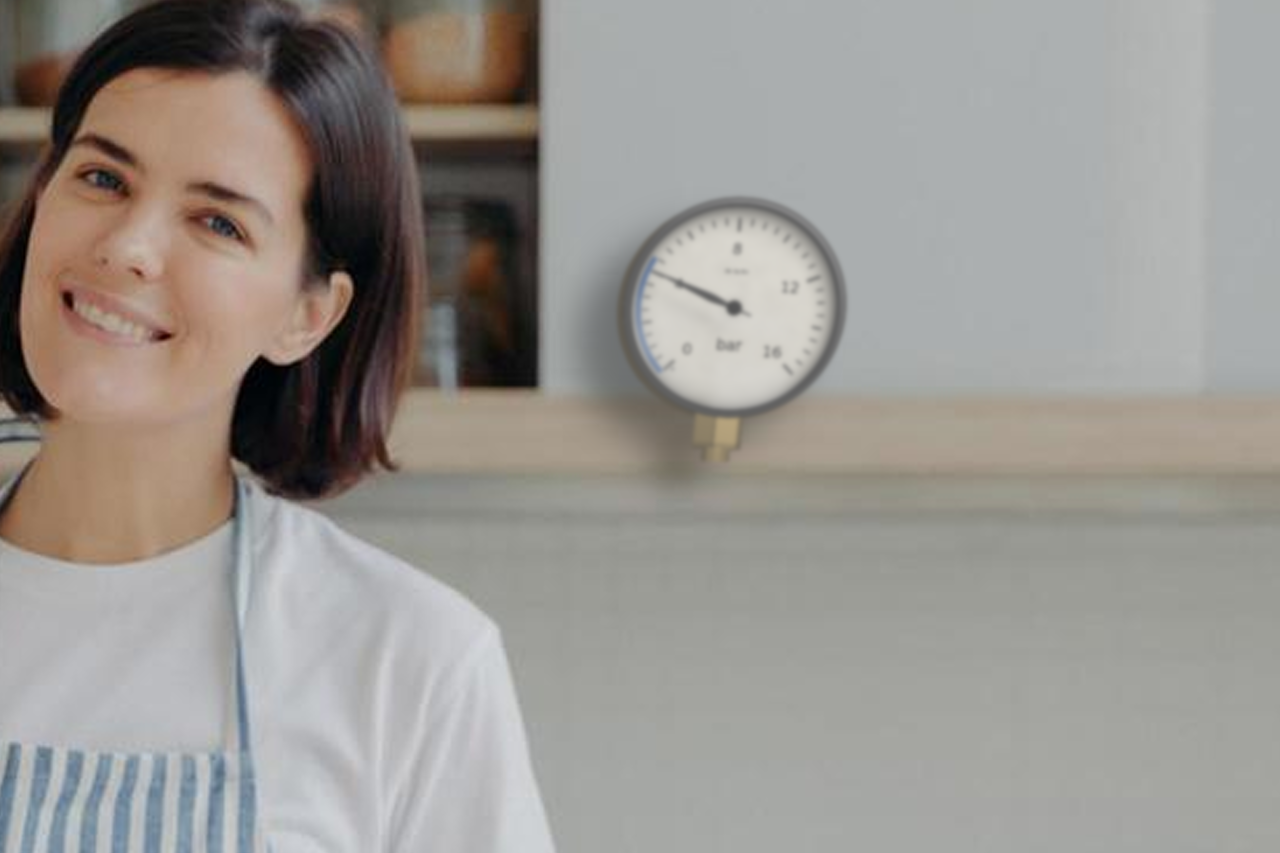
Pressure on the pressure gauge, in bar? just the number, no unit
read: 4
